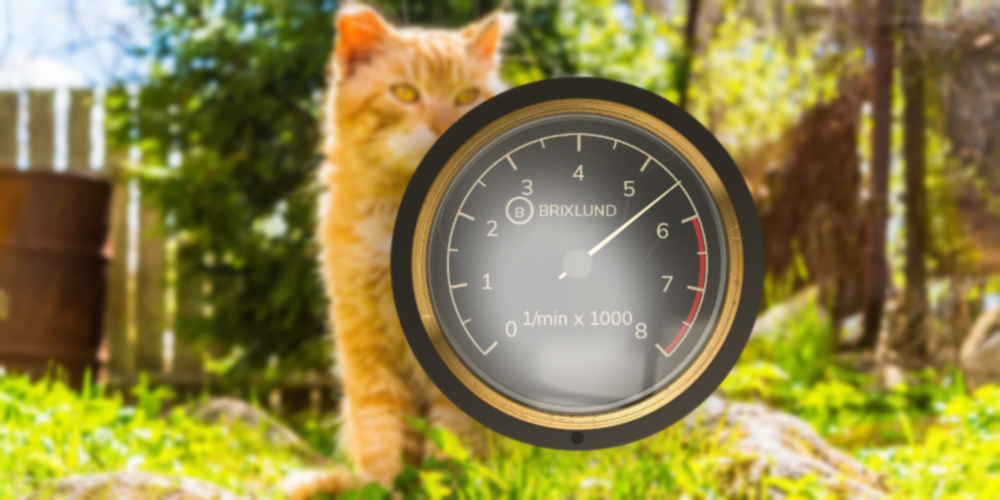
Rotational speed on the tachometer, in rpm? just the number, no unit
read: 5500
